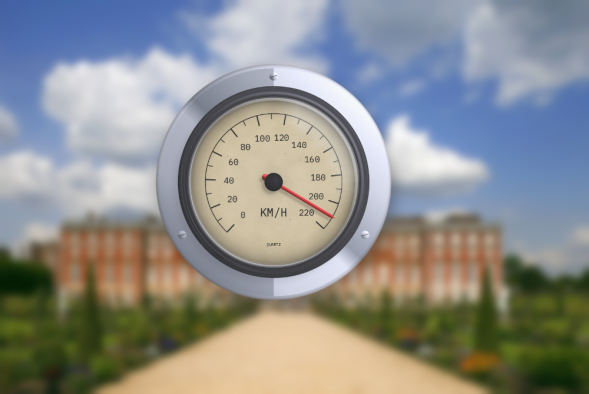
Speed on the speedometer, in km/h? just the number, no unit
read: 210
